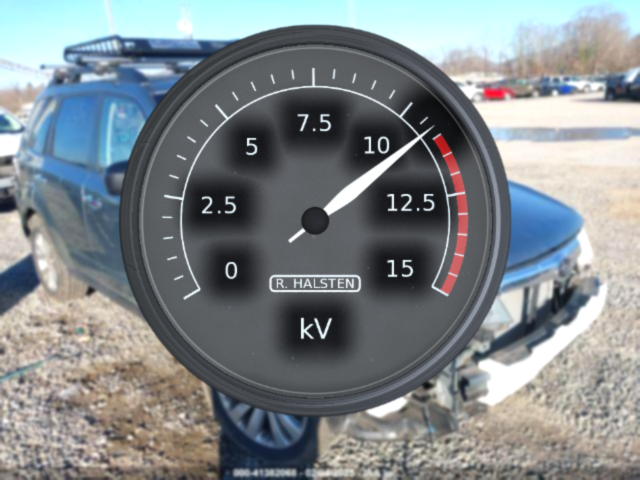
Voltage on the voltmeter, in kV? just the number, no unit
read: 10.75
